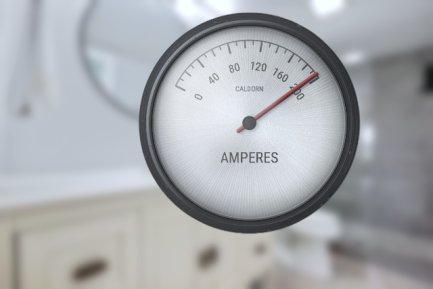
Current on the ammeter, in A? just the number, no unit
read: 195
